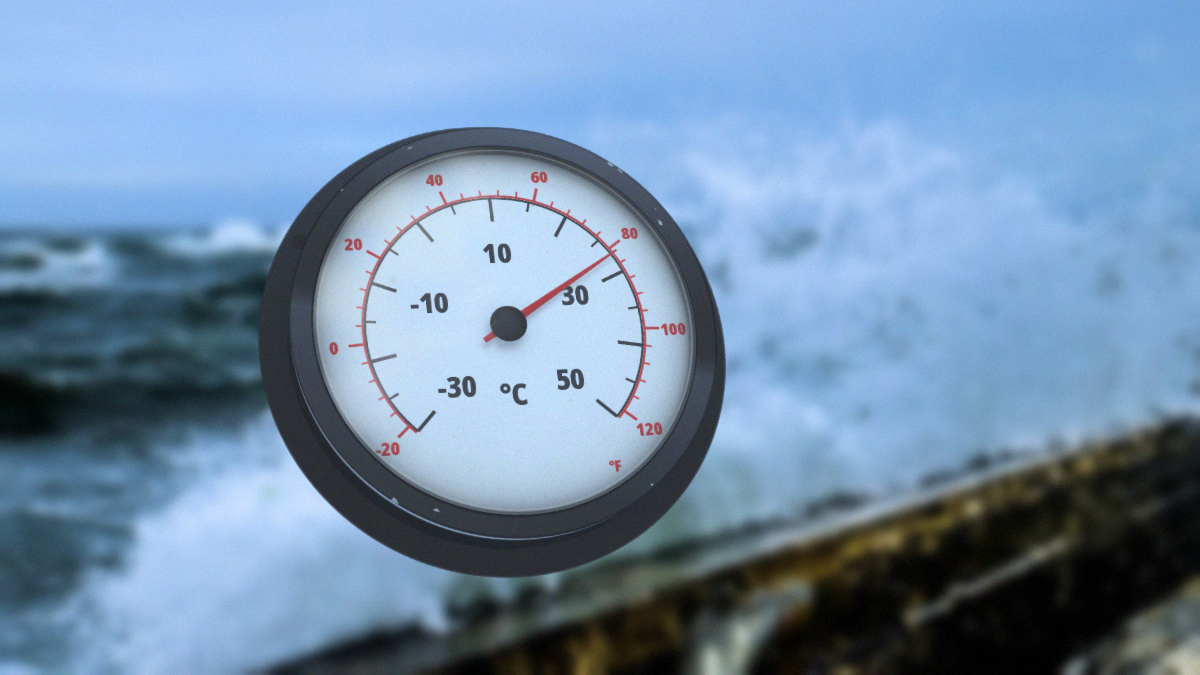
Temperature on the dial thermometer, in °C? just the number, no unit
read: 27.5
